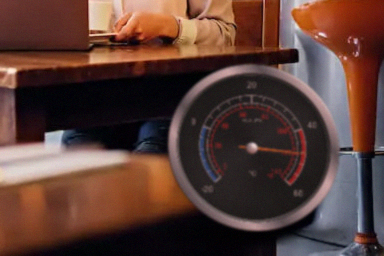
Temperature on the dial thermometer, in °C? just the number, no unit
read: 48
